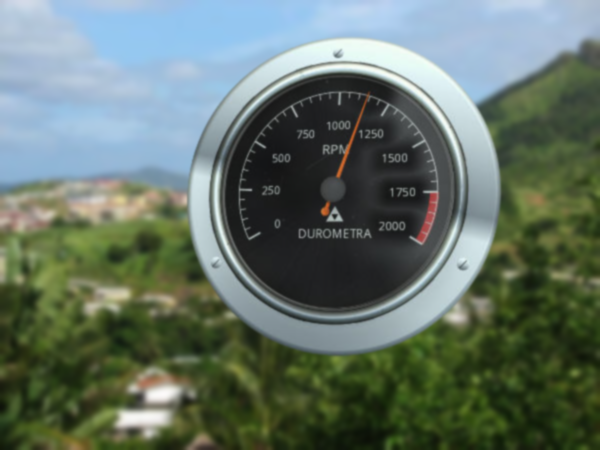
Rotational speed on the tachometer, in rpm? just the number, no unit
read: 1150
